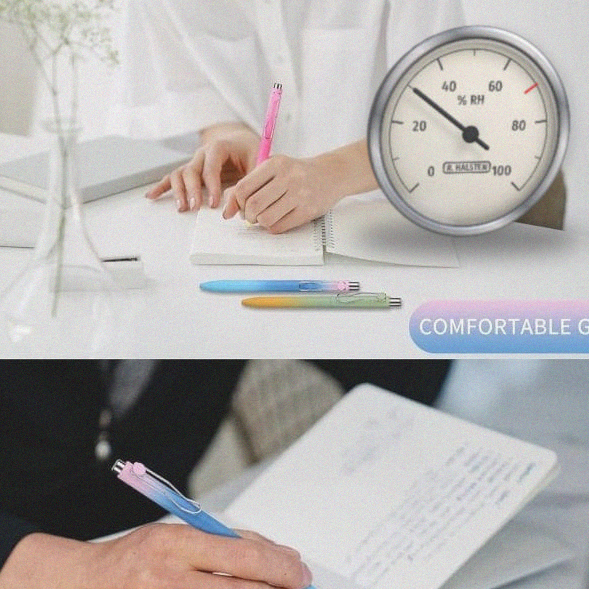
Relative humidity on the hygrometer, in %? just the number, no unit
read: 30
